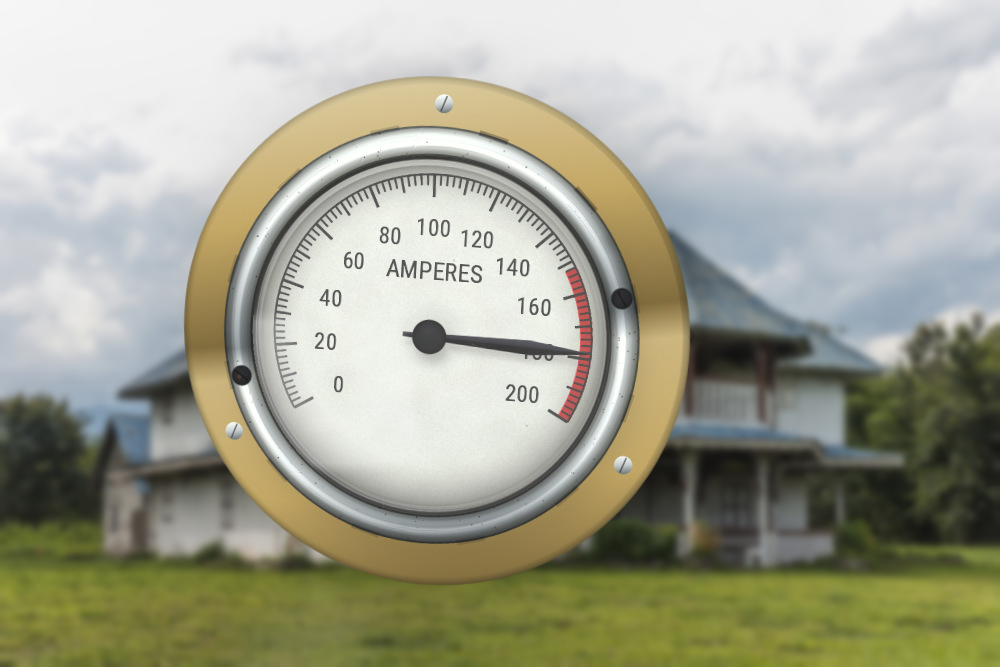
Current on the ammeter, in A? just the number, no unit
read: 178
